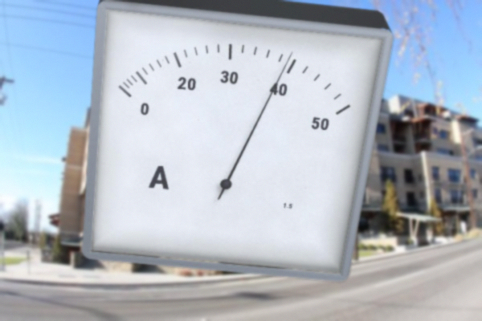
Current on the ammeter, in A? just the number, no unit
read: 39
